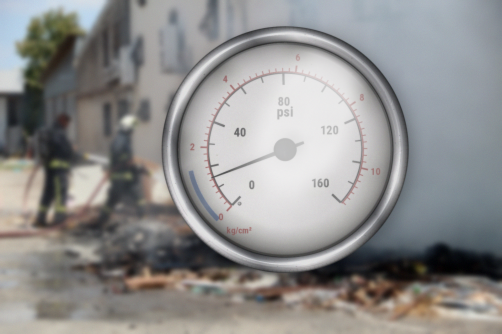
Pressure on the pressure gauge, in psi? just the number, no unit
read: 15
